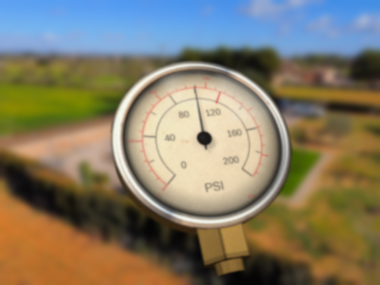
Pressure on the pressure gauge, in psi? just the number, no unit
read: 100
